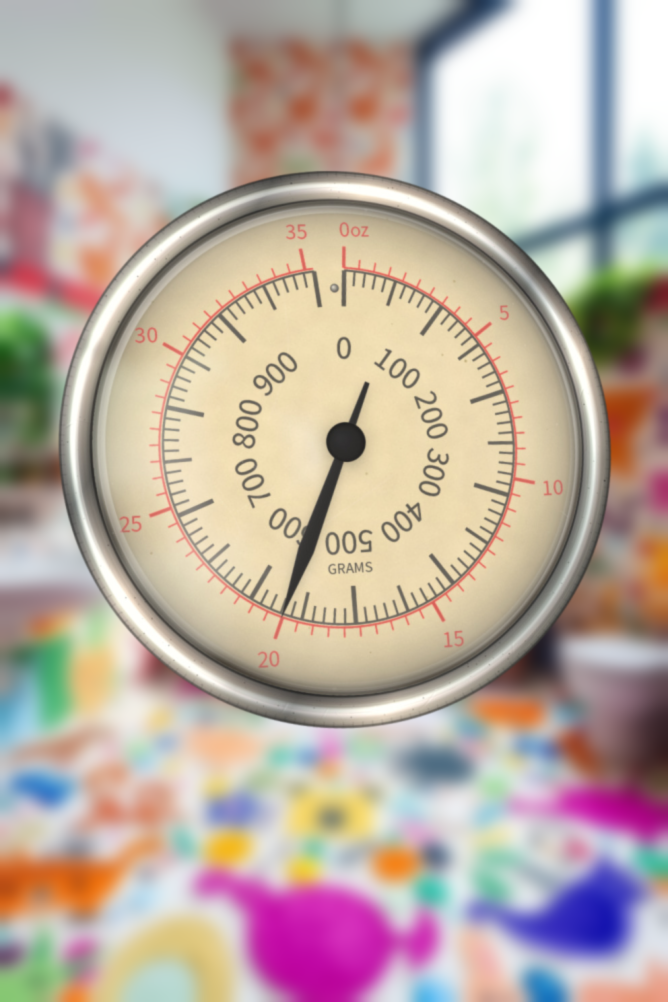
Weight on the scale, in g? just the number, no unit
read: 570
